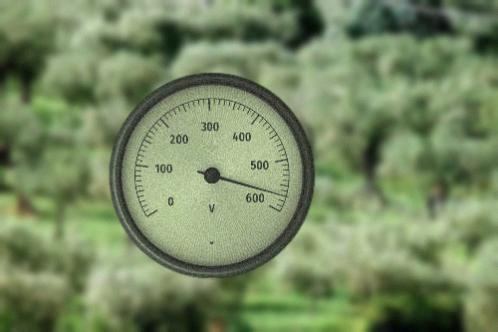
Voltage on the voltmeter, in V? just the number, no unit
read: 570
